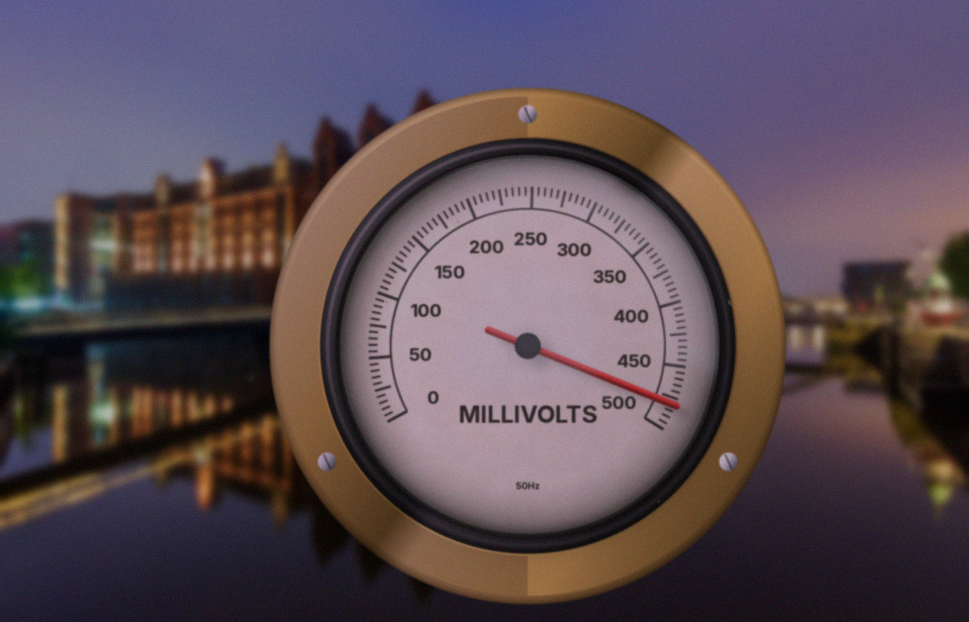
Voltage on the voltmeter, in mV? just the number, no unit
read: 480
